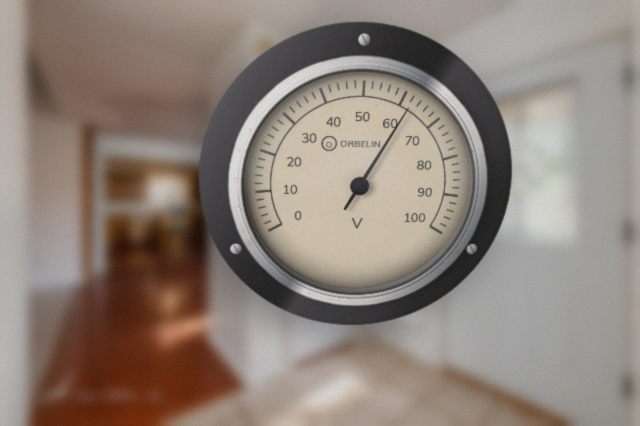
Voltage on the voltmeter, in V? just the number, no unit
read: 62
